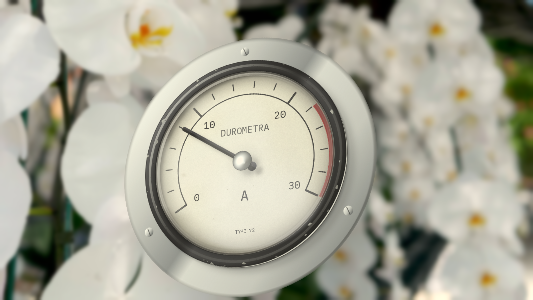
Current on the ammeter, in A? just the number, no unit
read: 8
